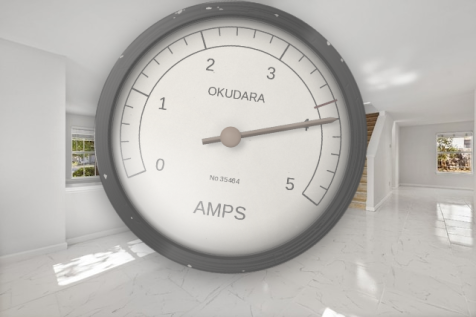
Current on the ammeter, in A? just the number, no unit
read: 4
